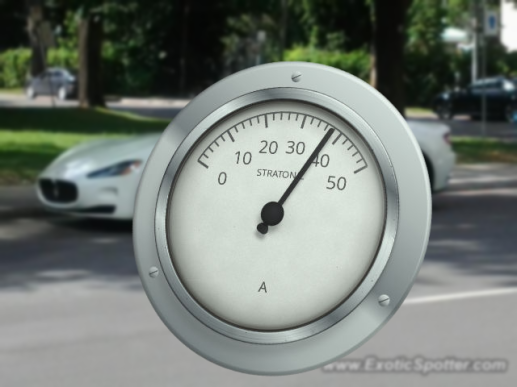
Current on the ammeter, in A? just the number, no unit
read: 38
